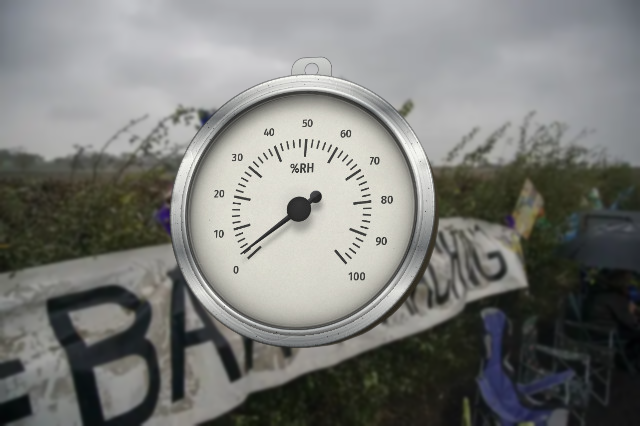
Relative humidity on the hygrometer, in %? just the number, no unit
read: 2
